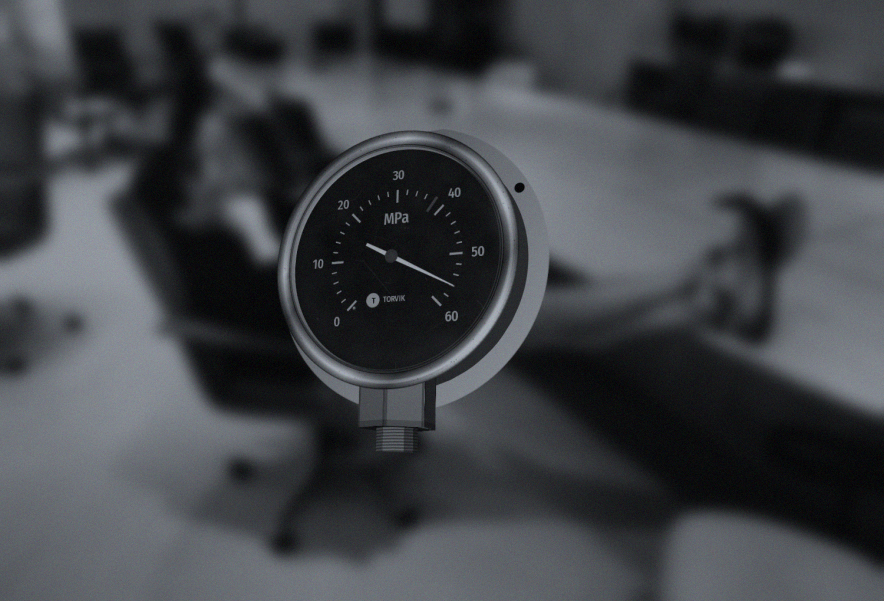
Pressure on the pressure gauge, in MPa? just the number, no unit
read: 56
